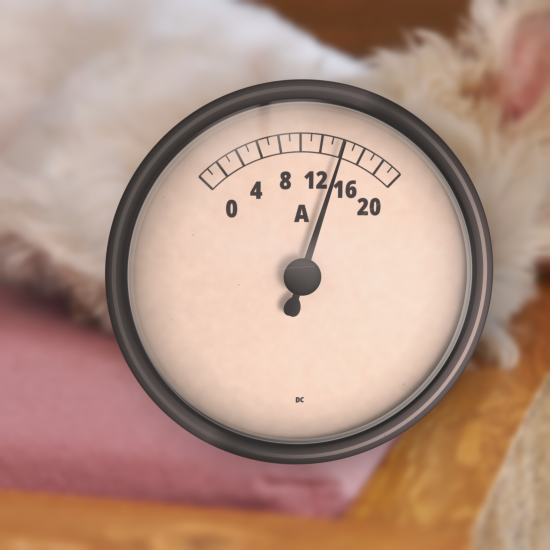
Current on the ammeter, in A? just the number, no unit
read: 14
